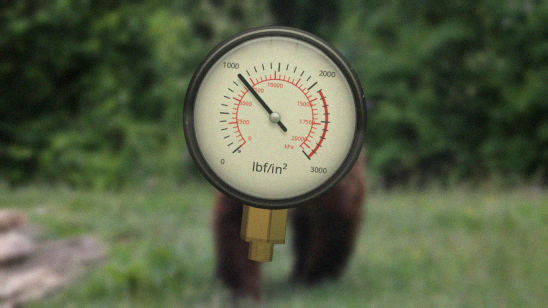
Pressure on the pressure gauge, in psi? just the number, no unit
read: 1000
